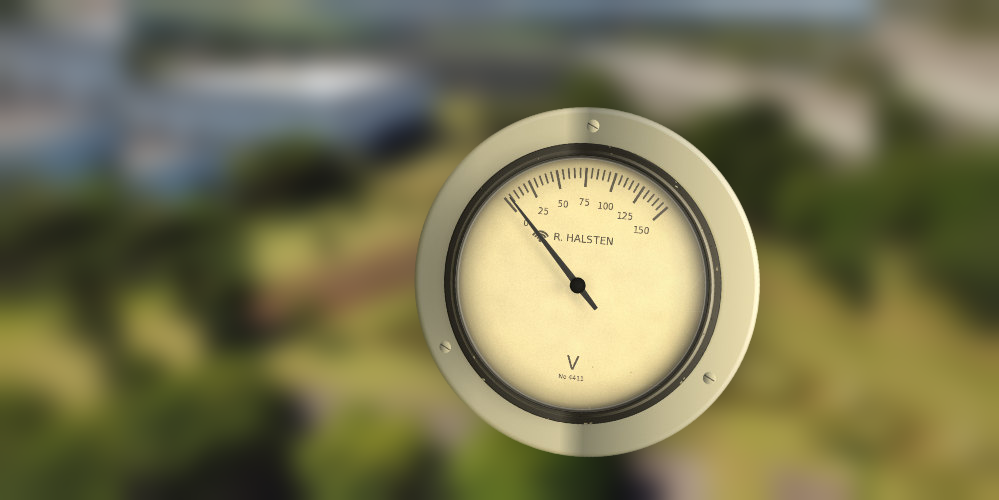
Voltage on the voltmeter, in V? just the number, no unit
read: 5
